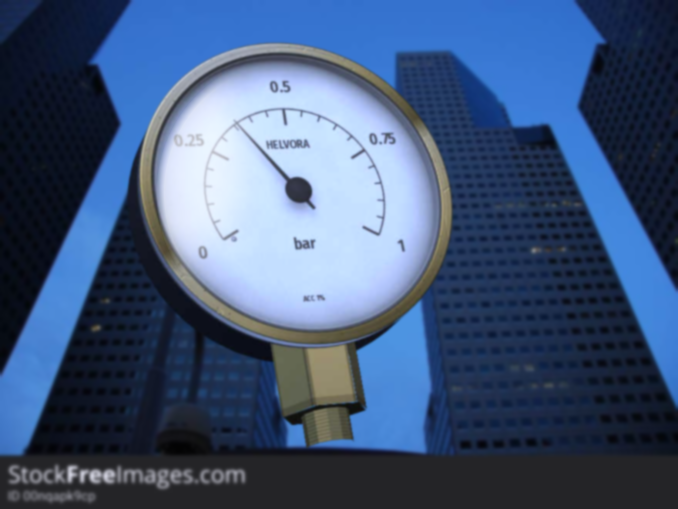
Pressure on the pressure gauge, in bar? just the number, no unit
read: 0.35
